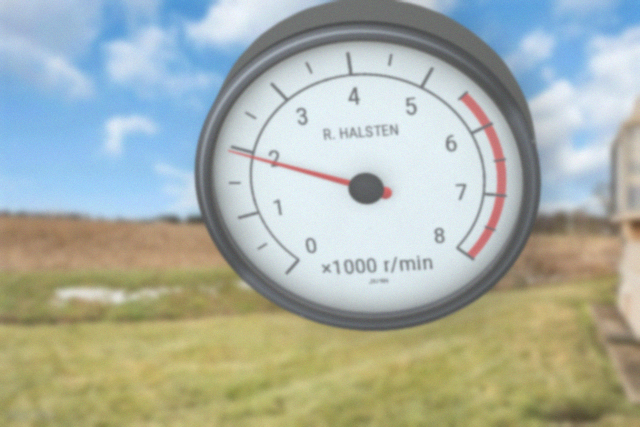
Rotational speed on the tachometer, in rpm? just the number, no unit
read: 2000
